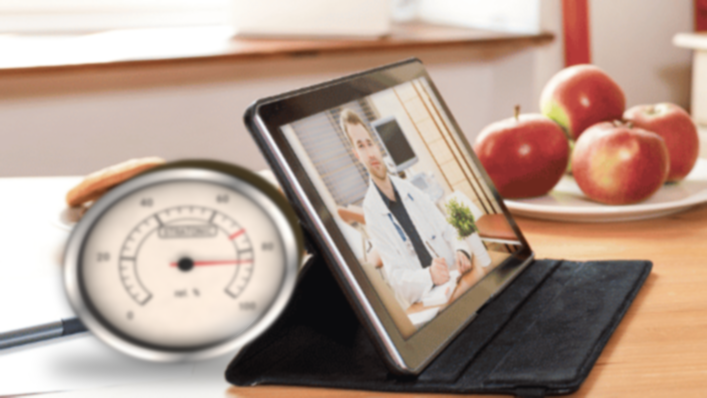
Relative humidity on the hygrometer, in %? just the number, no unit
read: 84
